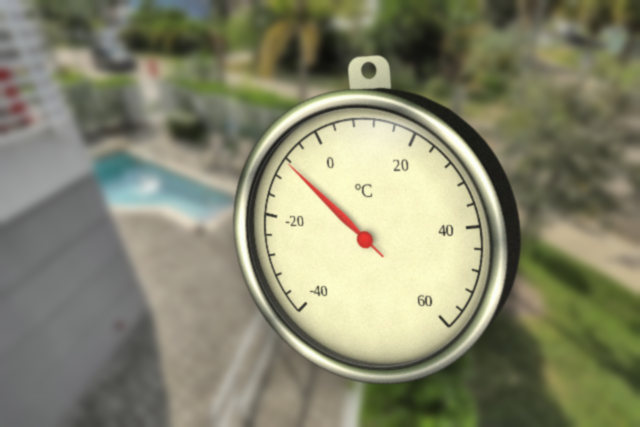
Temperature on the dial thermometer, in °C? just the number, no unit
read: -8
